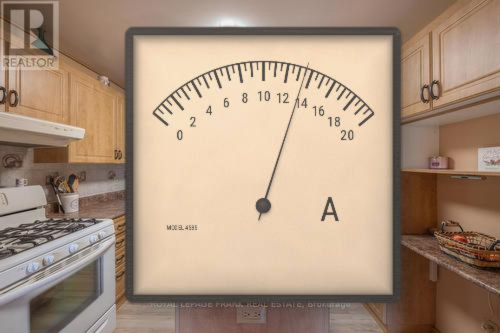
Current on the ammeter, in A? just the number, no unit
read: 13.5
